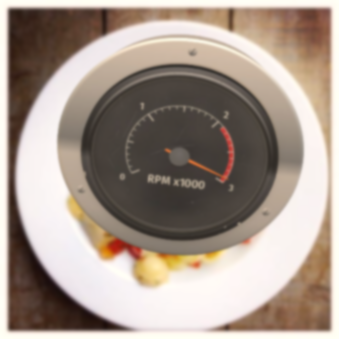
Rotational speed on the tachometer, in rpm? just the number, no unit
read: 2900
